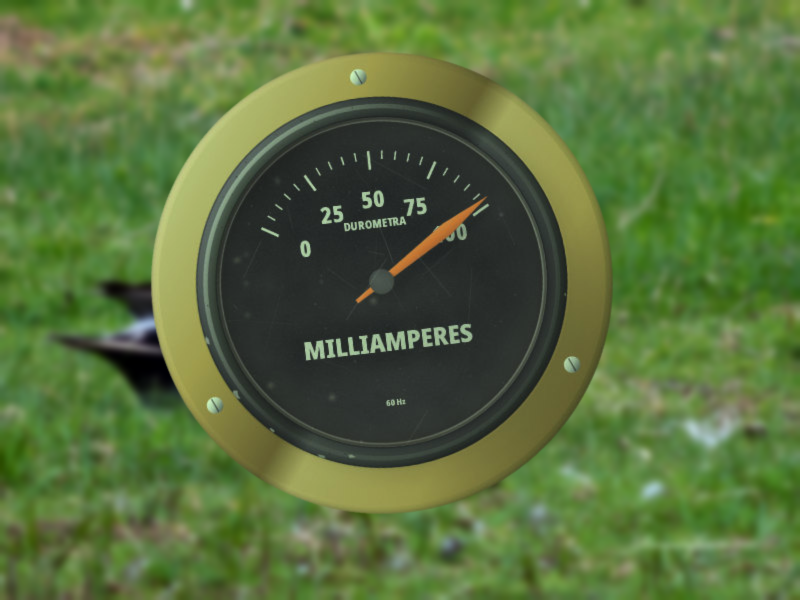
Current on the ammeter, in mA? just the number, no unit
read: 97.5
